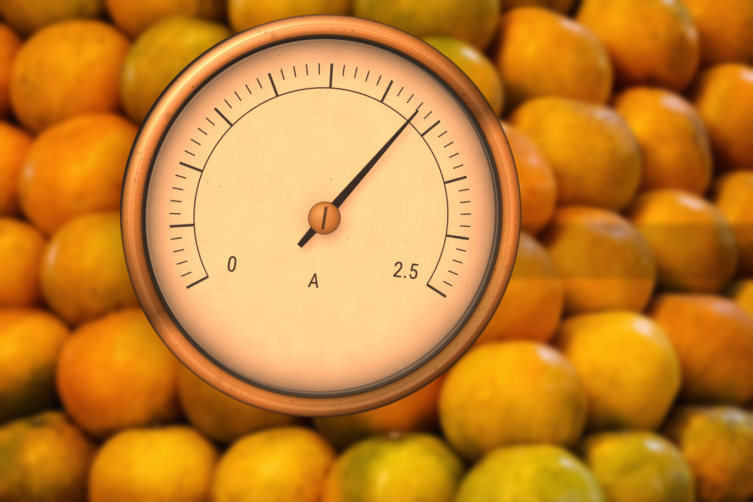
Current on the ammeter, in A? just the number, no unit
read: 1.65
